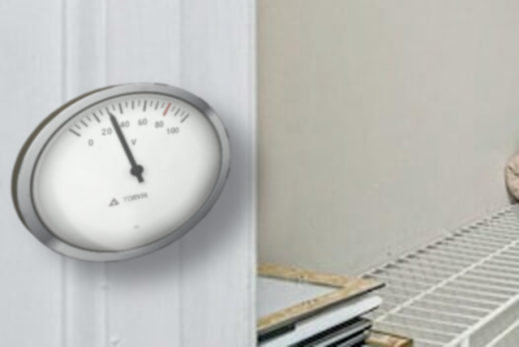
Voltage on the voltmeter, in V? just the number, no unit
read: 30
